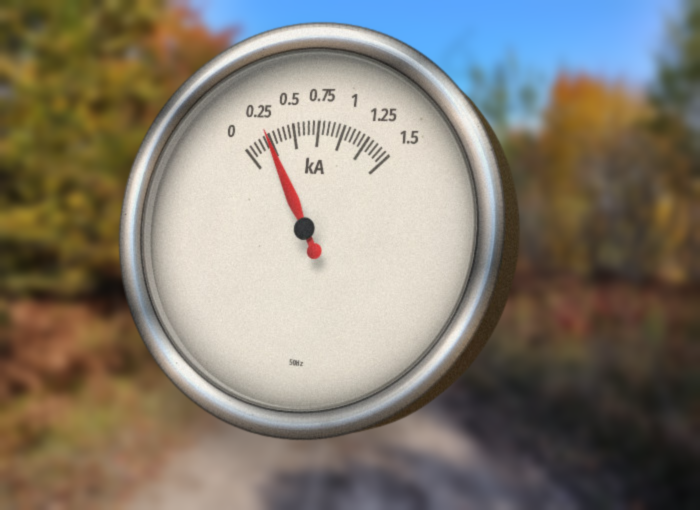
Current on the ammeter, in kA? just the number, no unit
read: 0.25
